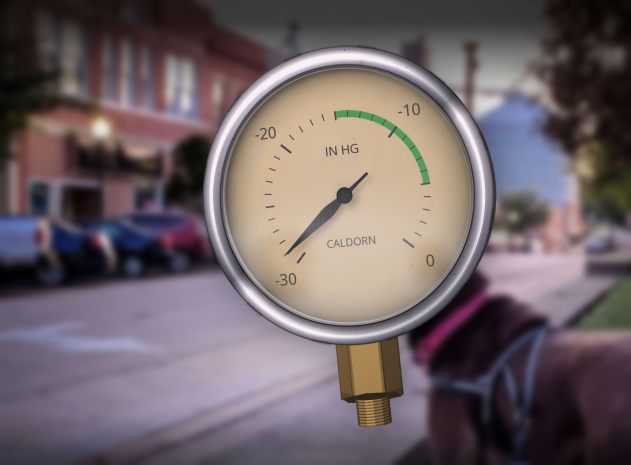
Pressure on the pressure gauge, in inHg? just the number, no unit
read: -29
